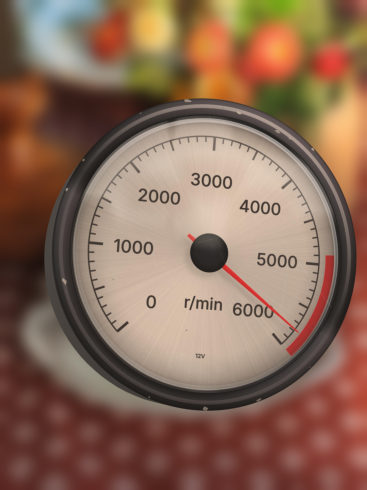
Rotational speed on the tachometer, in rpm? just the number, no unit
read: 5800
